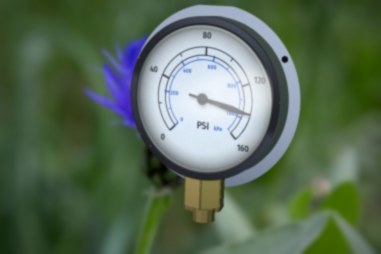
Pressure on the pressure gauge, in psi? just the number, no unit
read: 140
